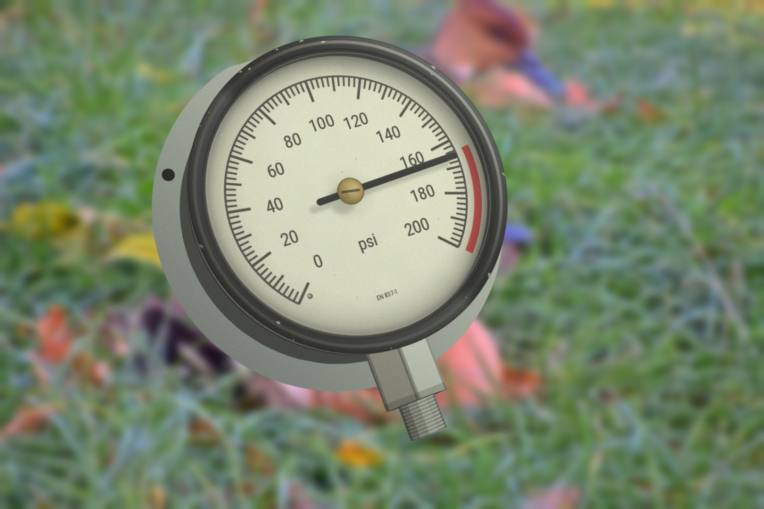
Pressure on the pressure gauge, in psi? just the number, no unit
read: 166
